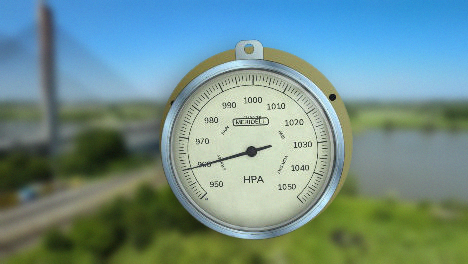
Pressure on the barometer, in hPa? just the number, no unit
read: 960
